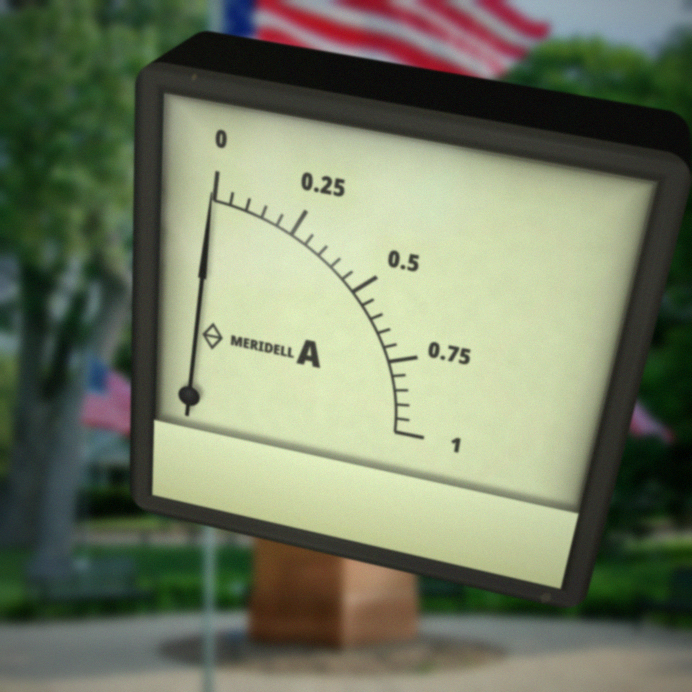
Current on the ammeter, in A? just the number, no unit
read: 0
